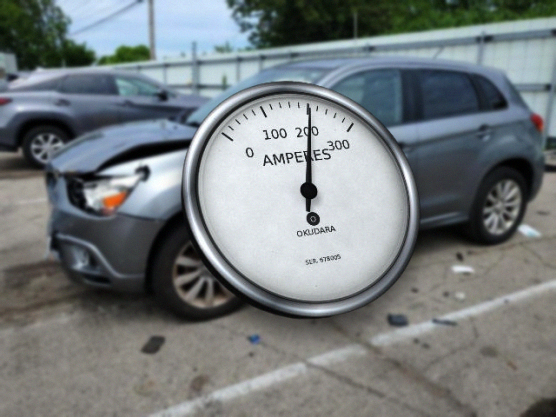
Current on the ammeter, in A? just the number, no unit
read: 200
